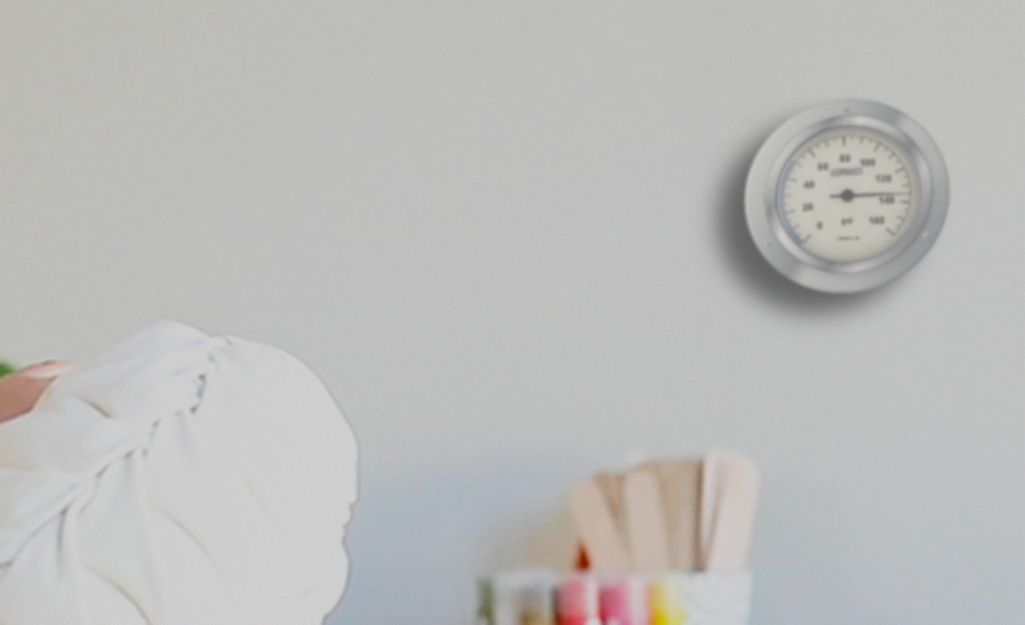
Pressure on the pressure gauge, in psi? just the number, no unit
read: 135
